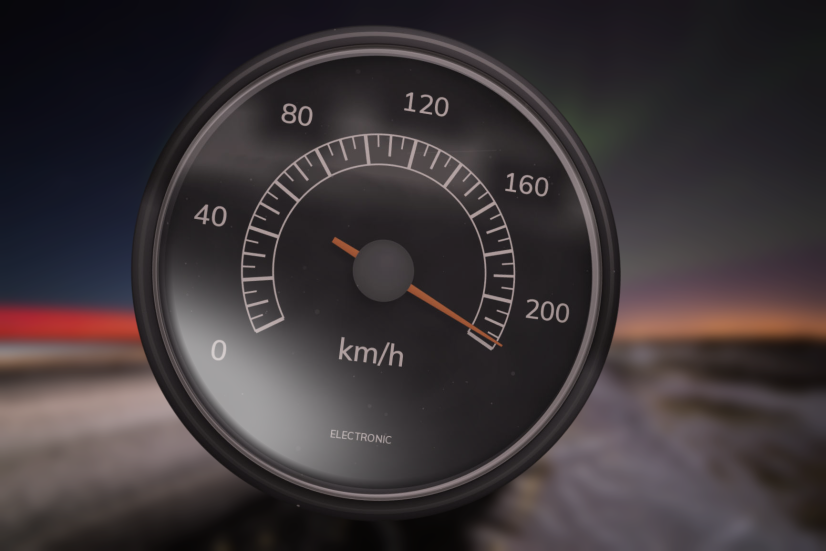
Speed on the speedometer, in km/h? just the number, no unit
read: 217.5
